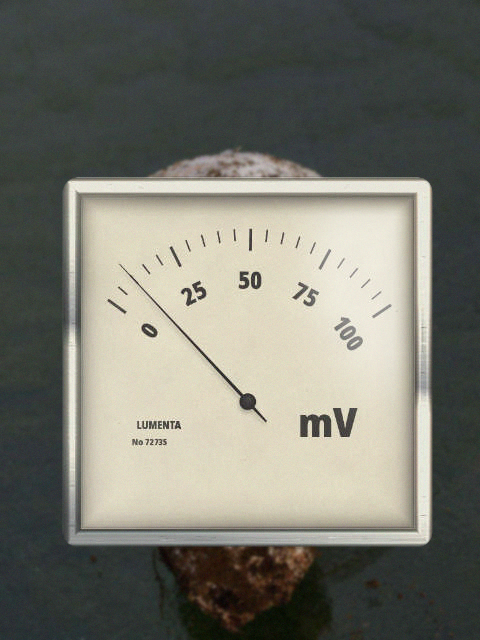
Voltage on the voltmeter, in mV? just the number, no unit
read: 10
